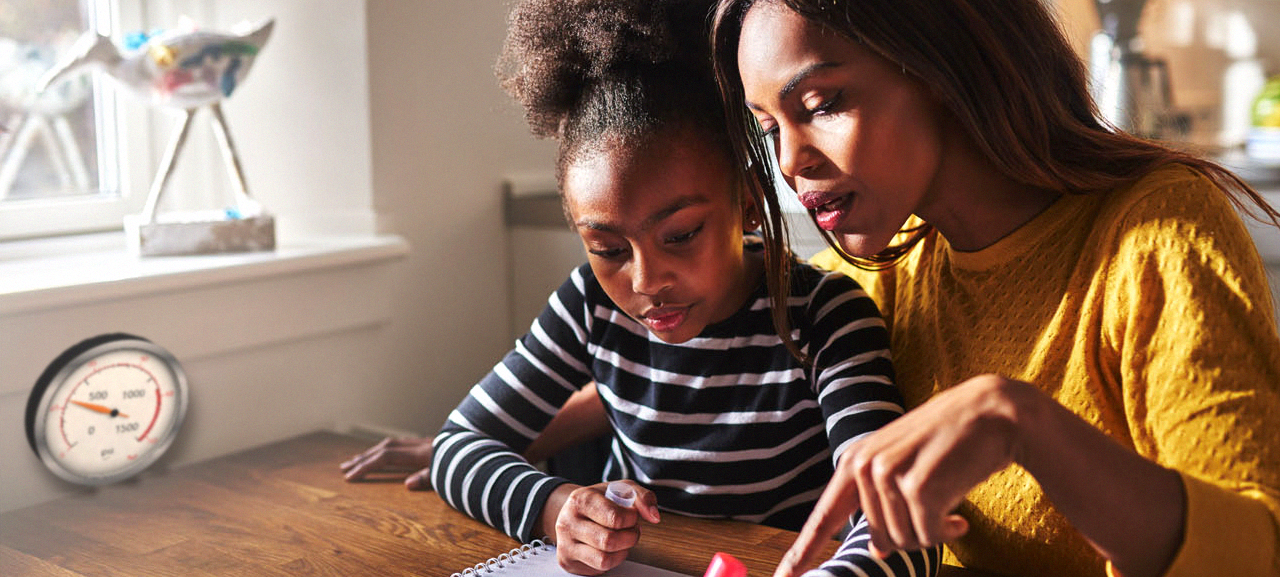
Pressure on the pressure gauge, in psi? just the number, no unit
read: 350
